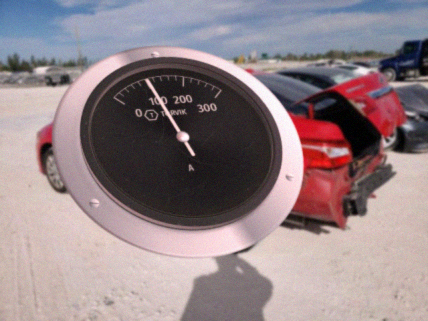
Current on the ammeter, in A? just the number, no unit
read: 100
